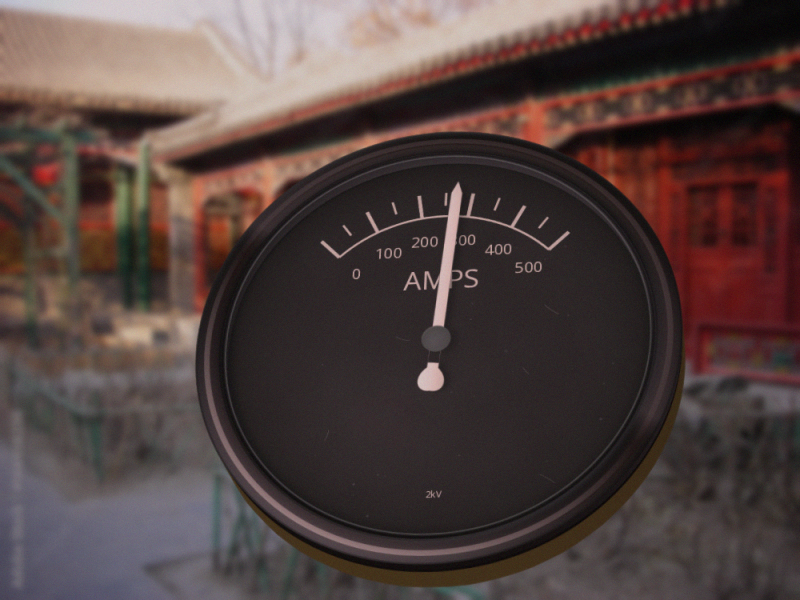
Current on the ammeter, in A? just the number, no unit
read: 275
